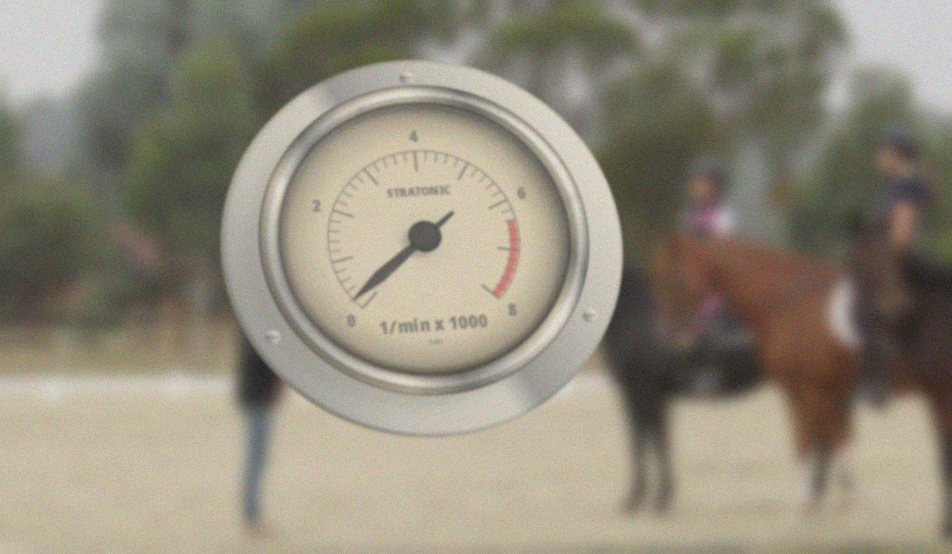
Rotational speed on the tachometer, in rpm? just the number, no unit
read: 200
